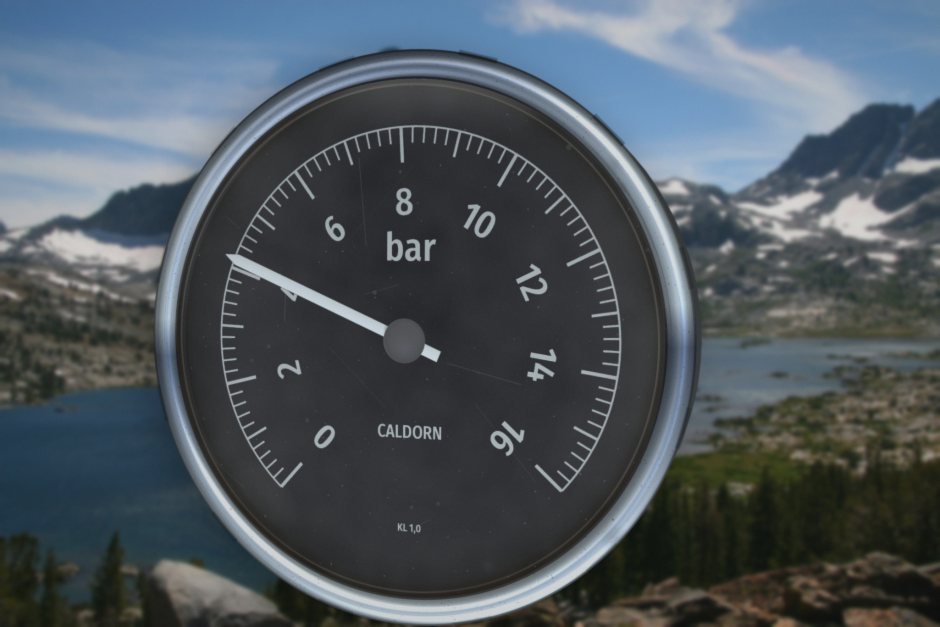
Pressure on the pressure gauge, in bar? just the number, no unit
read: 4.2
